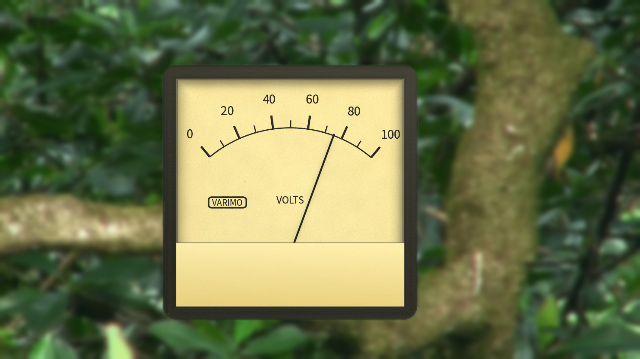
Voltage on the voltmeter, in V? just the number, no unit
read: 75
